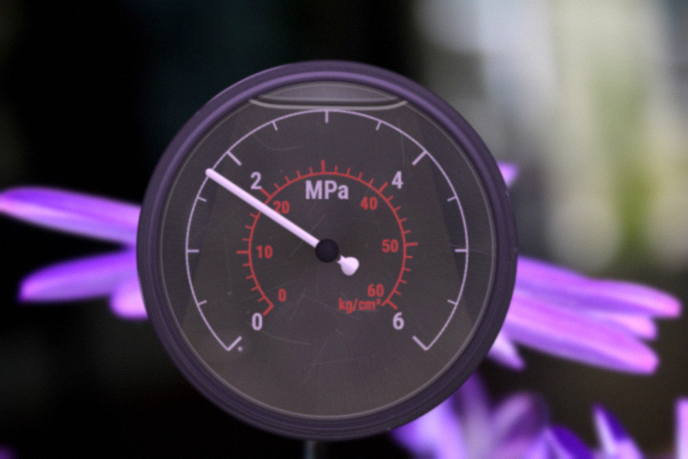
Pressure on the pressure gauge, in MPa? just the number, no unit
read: 1.75
